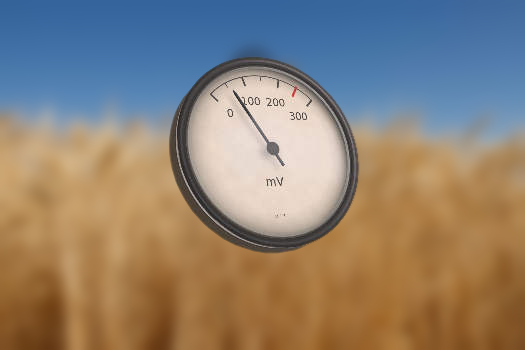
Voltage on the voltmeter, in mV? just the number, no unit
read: 50
